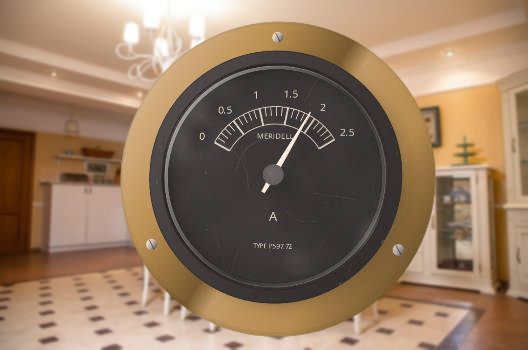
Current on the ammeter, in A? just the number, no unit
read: 1.9
